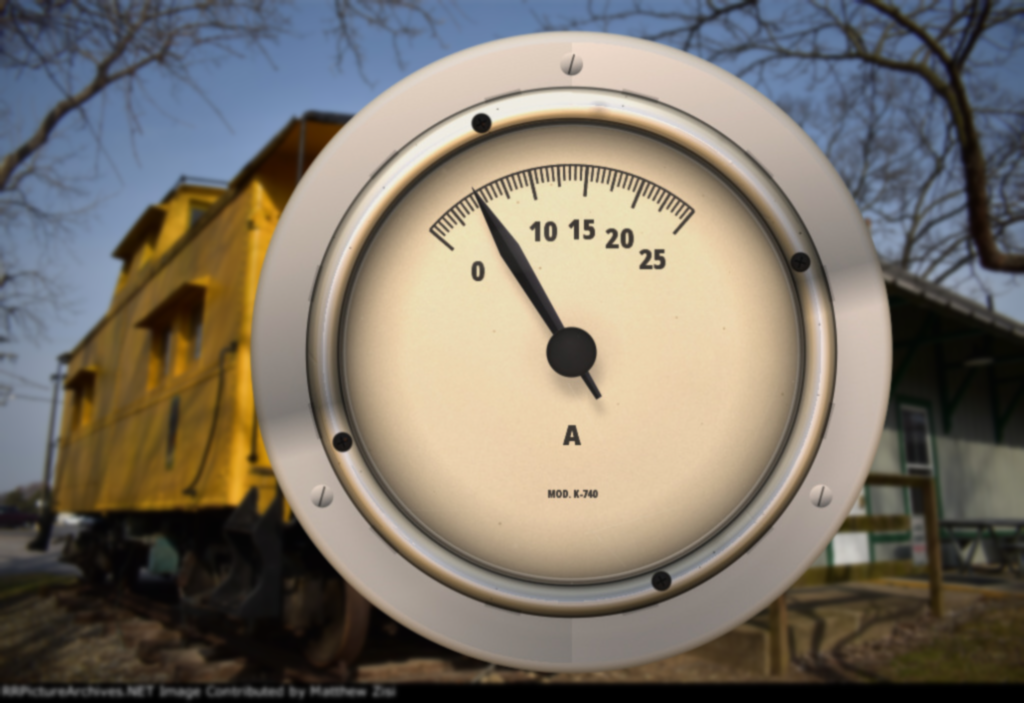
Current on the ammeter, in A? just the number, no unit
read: 5
